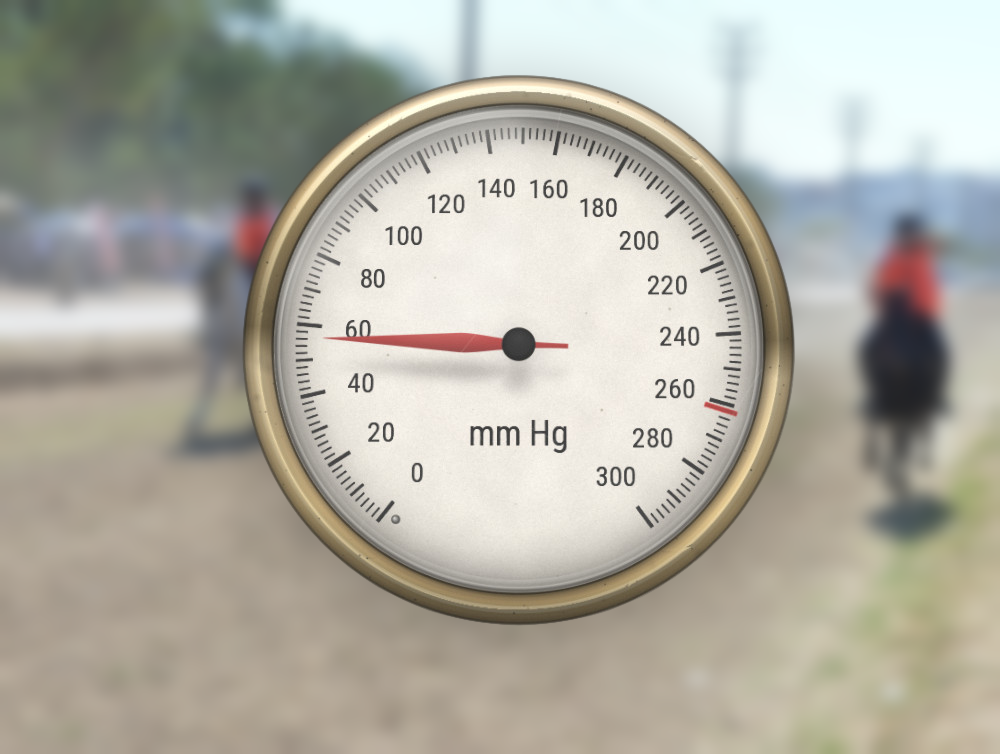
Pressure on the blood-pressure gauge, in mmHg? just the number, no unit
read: 56
